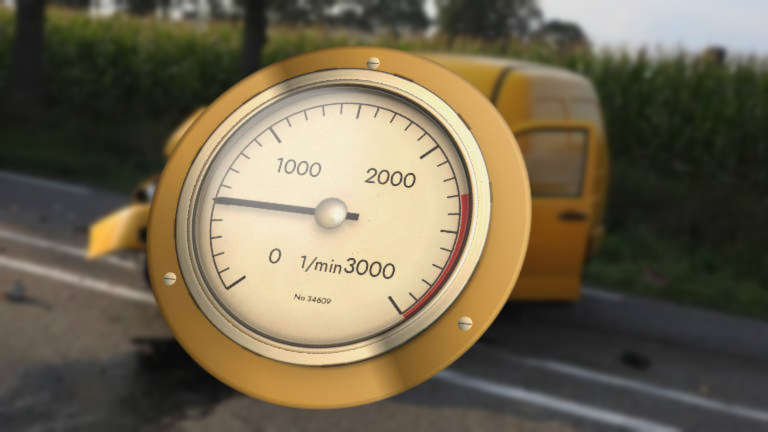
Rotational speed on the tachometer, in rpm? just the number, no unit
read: 500
